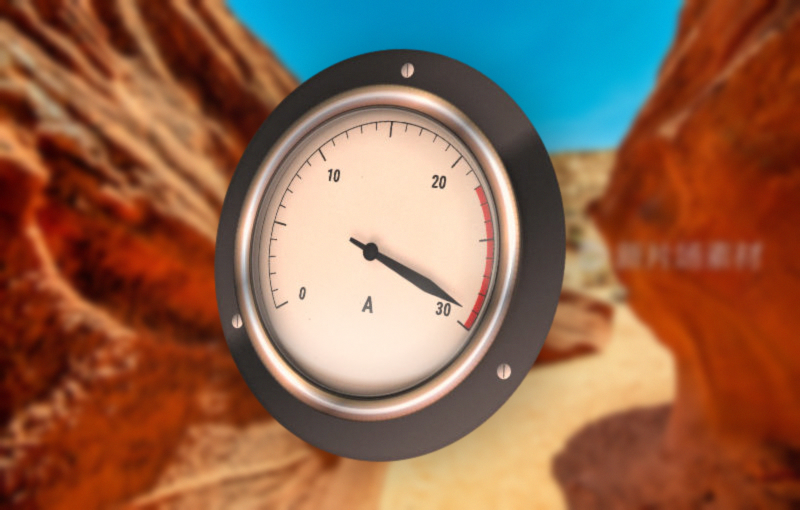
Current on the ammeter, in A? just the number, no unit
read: 29
